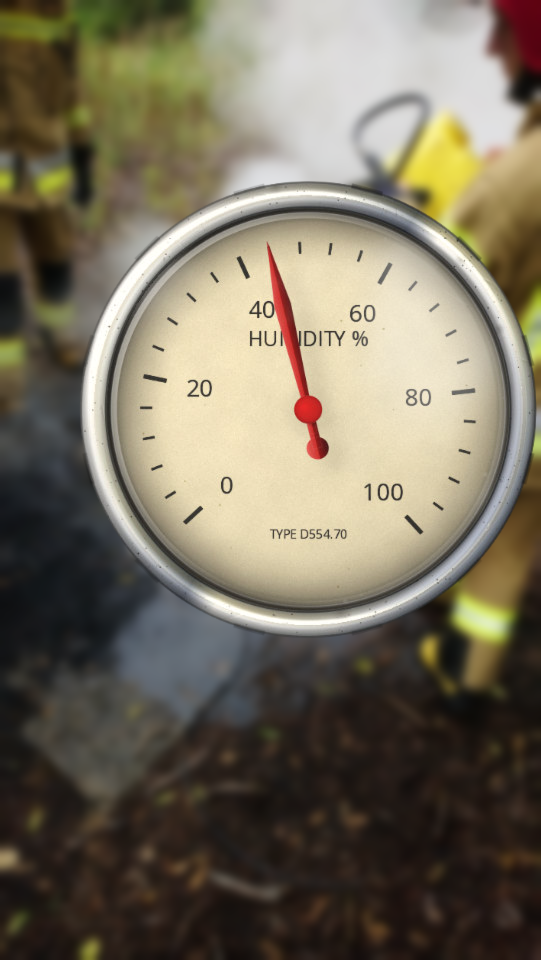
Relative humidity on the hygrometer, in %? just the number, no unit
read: 44
